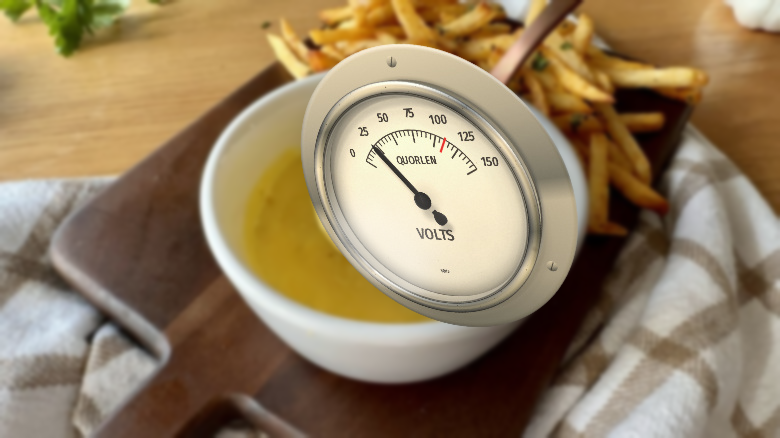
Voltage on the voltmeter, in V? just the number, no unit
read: 25
